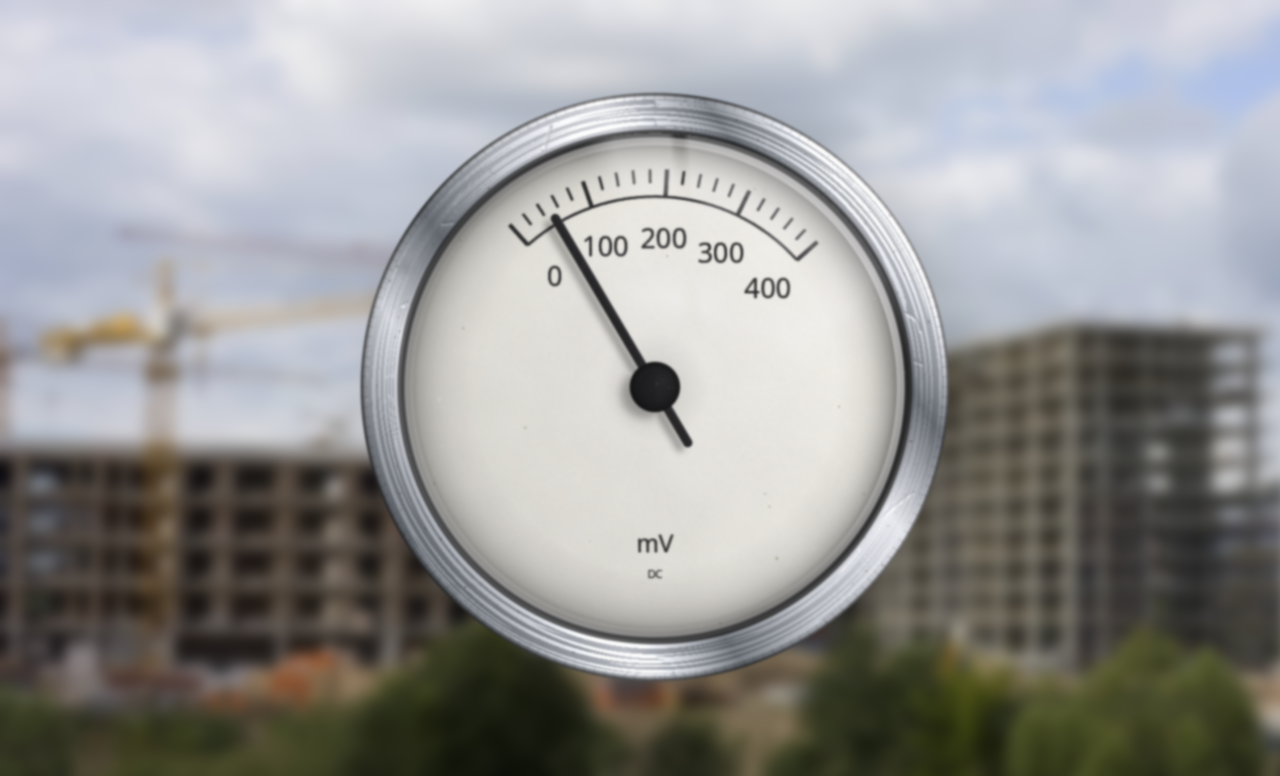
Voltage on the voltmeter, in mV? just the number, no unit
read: 50
